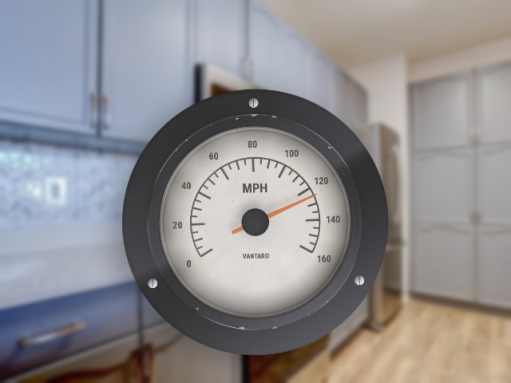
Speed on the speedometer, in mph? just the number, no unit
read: 125
